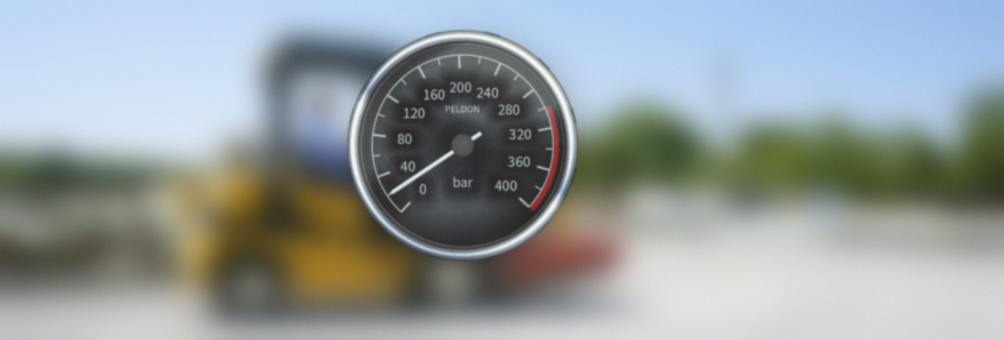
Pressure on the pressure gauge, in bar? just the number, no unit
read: 20
